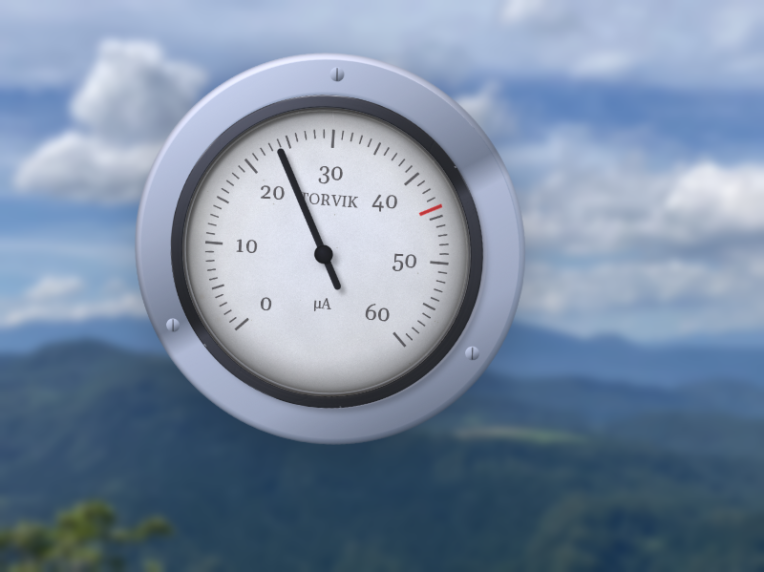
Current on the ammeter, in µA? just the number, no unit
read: 24
